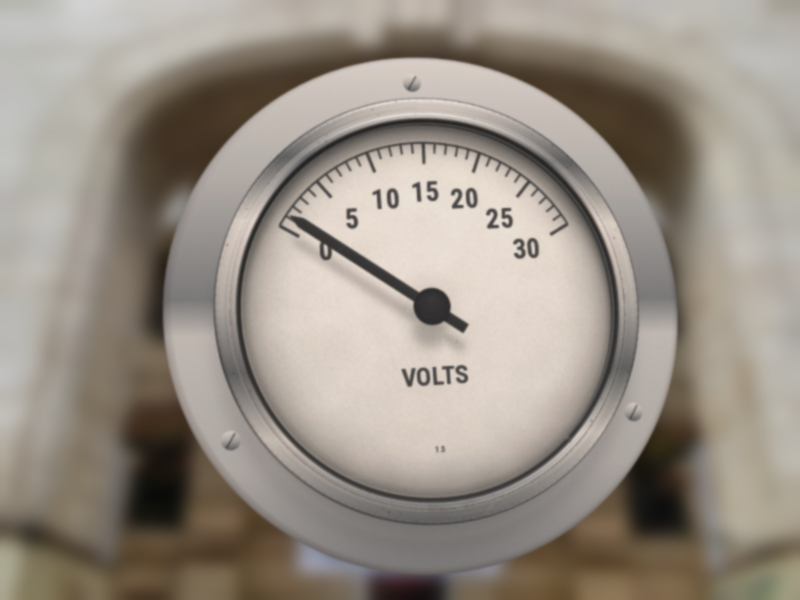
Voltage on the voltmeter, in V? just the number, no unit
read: 1
